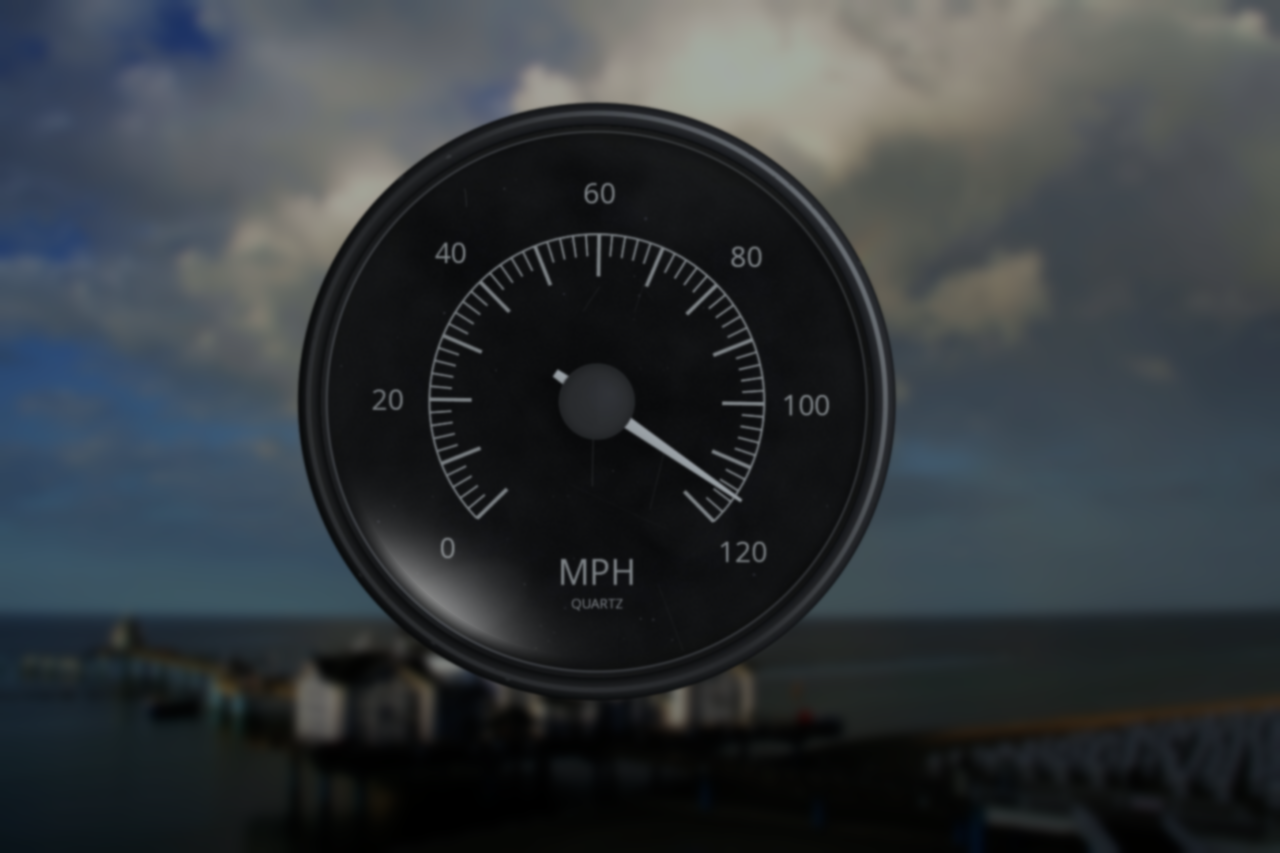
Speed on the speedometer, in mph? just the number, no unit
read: 115
